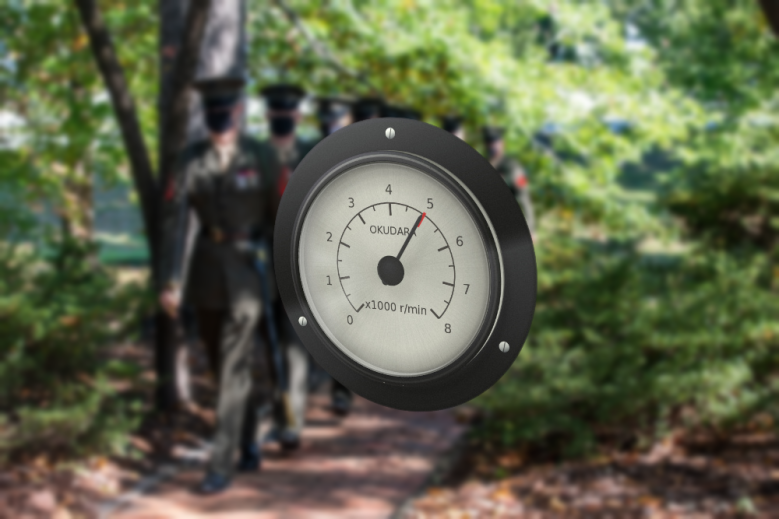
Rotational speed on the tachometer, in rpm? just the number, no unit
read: 5000
